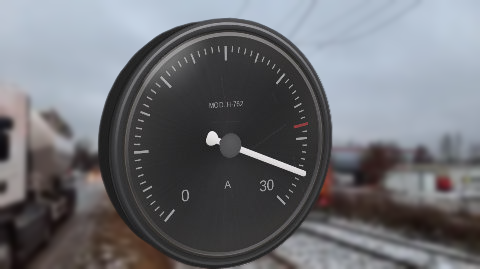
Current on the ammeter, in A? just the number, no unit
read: 27.5
